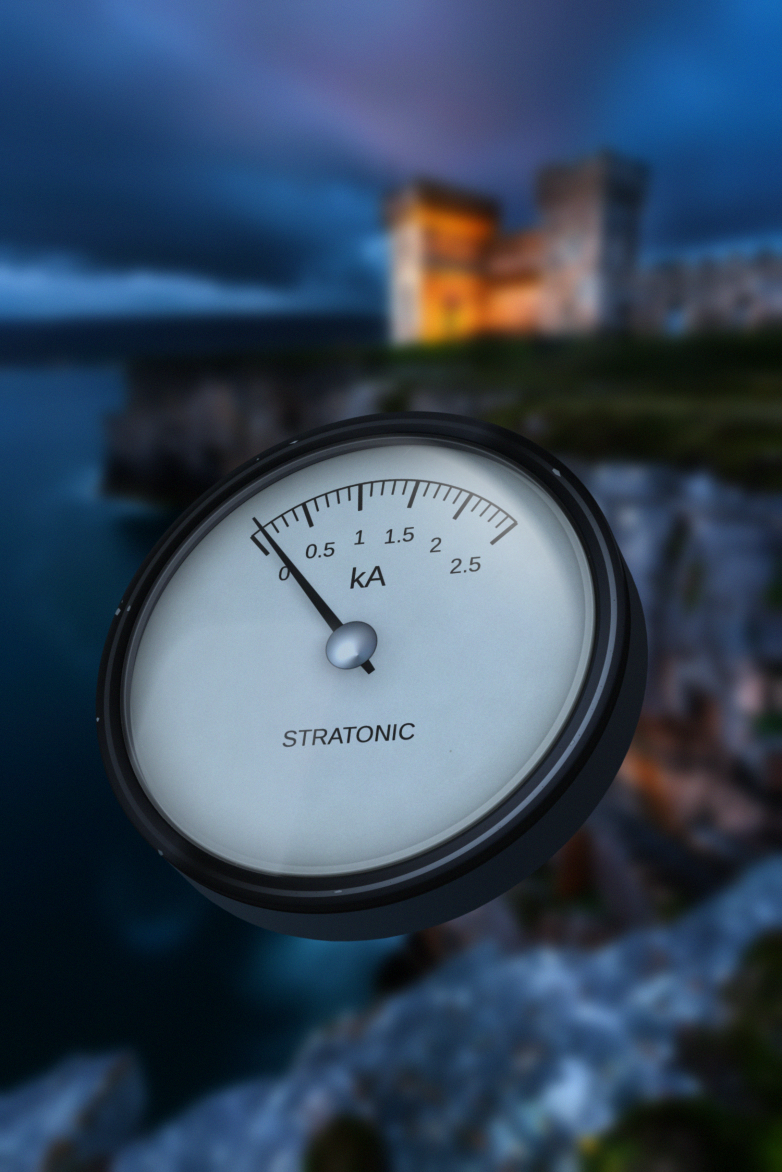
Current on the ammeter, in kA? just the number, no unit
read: 0.1
